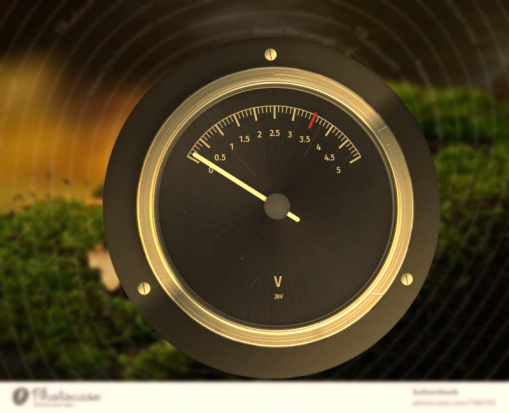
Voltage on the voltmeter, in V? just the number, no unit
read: 0.1
